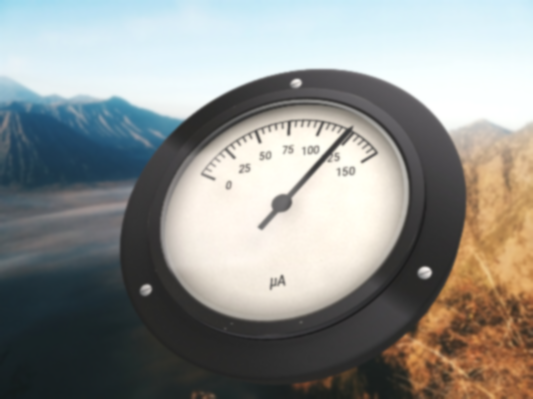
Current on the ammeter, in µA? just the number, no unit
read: 125
